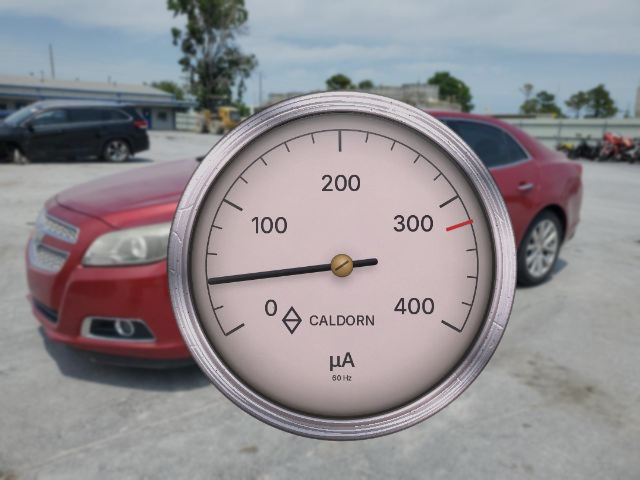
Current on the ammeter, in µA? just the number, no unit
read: 40
